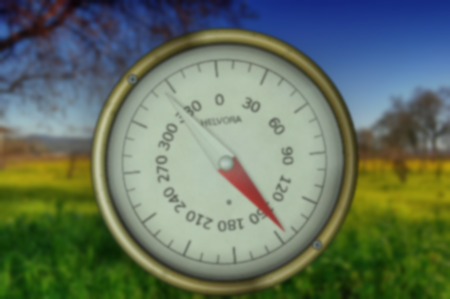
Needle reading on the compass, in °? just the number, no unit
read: 145
